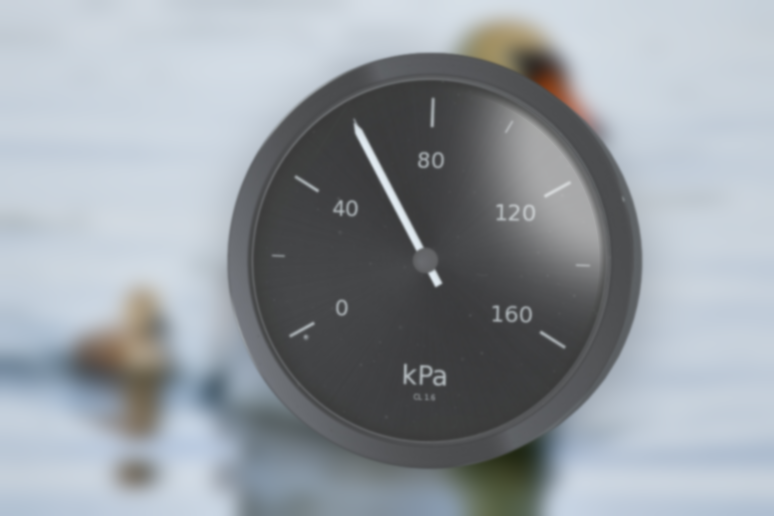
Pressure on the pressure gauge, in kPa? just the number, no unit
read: 60
